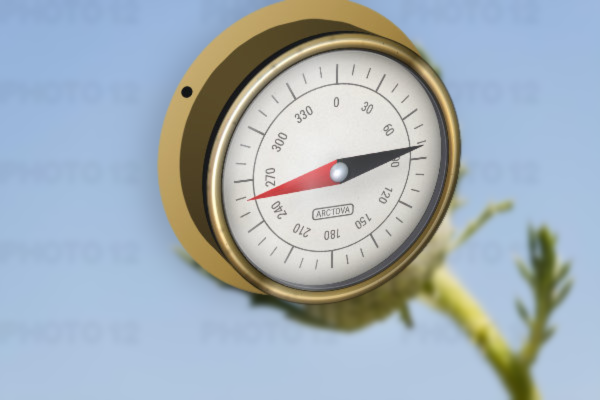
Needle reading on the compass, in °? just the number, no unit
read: 260
